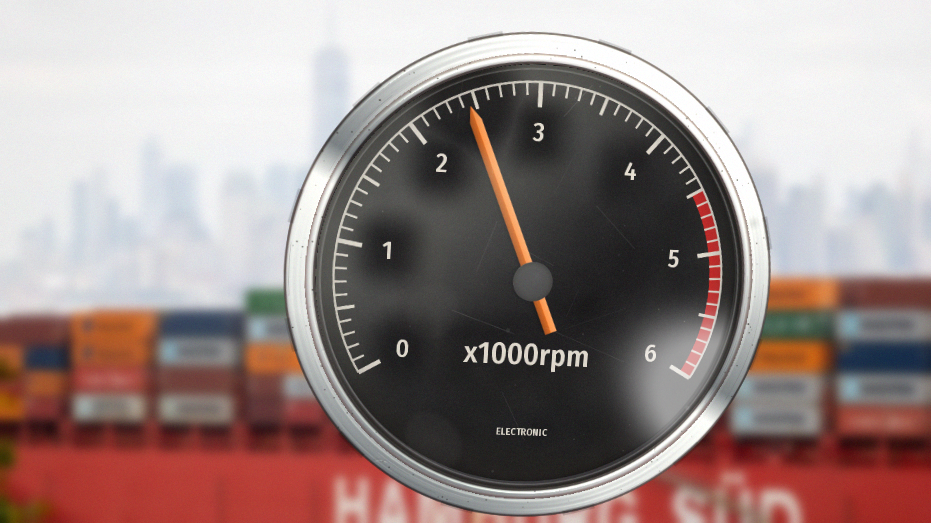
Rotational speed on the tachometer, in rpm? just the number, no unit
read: 2450
